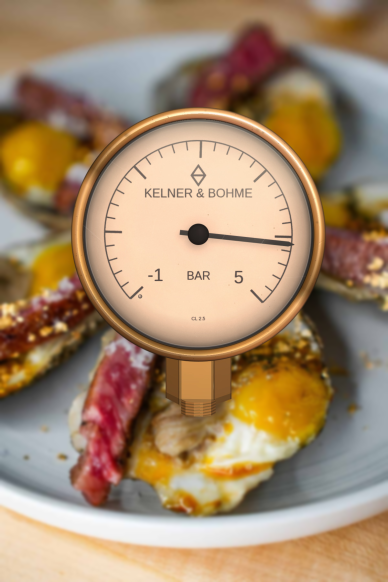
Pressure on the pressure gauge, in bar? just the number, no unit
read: 4.1
